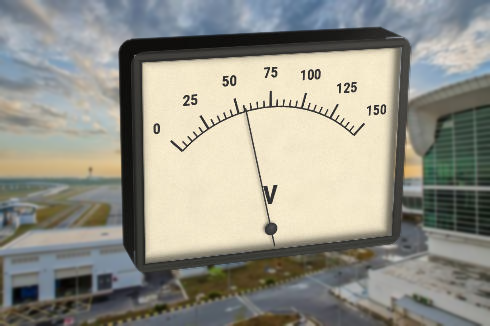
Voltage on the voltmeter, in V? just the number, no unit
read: 55
